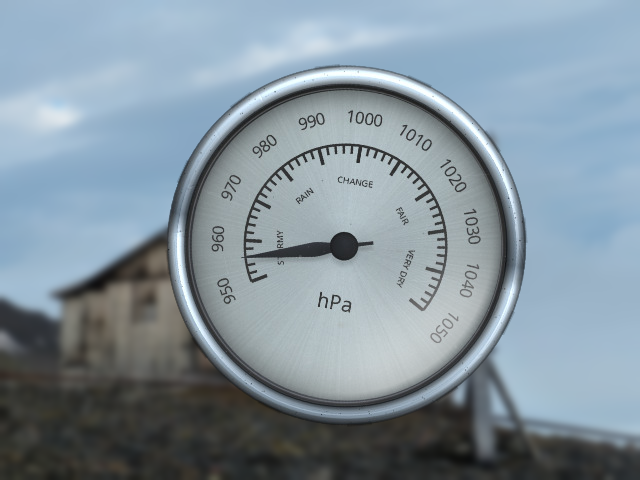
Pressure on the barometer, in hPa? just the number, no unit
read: 956
